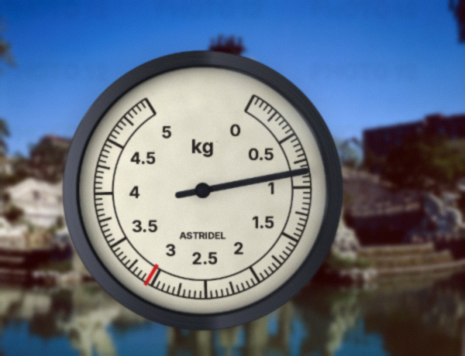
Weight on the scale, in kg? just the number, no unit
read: 0.85
